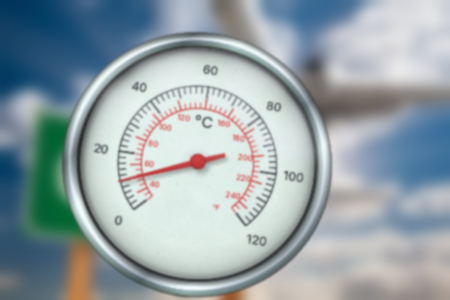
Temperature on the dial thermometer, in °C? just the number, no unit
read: 10
